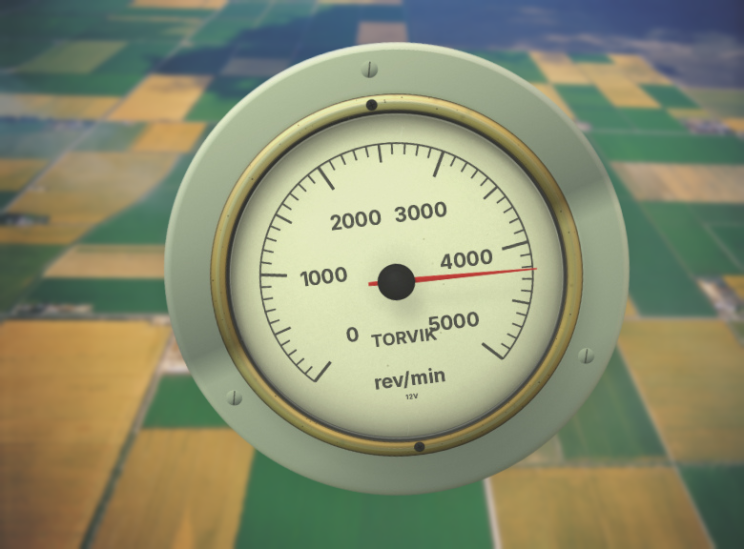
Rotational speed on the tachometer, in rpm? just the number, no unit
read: 4200
